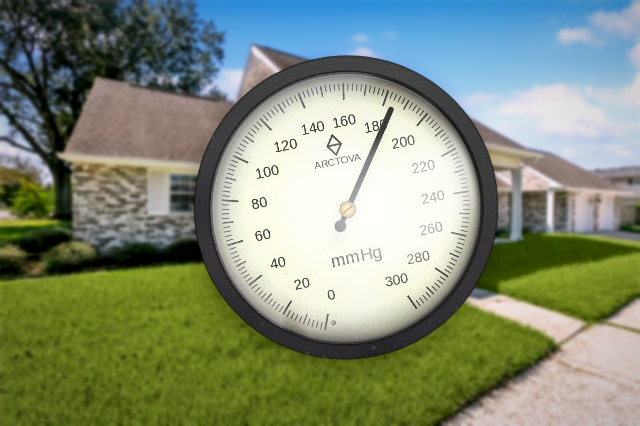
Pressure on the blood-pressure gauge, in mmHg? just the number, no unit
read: 184
